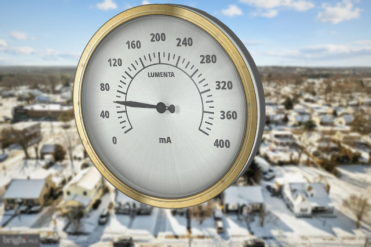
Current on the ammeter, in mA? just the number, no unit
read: 60
